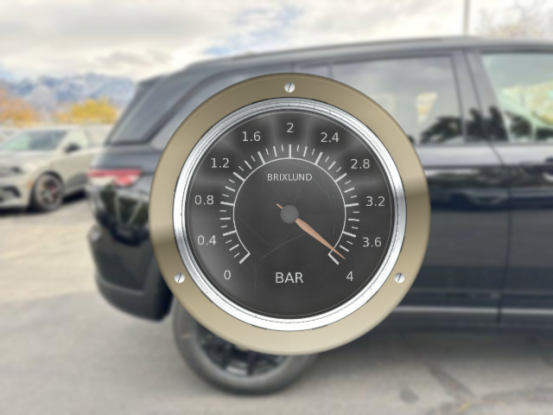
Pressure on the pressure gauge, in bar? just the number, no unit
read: 3.9
